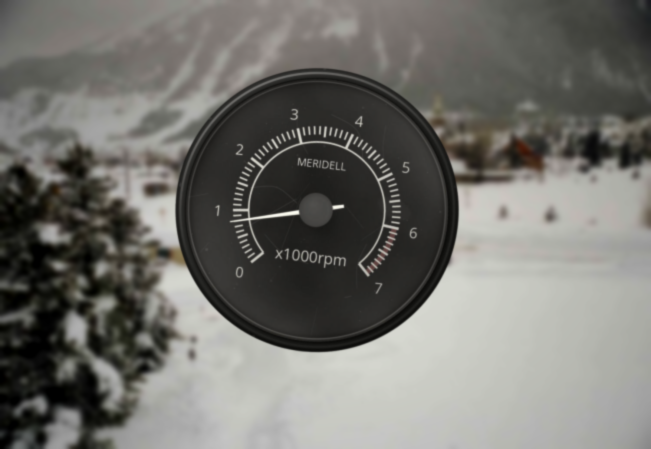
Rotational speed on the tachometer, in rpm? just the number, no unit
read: 800
